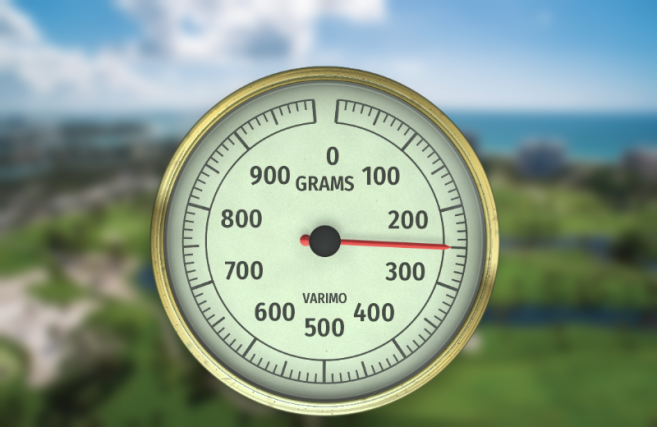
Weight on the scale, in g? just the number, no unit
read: 250
